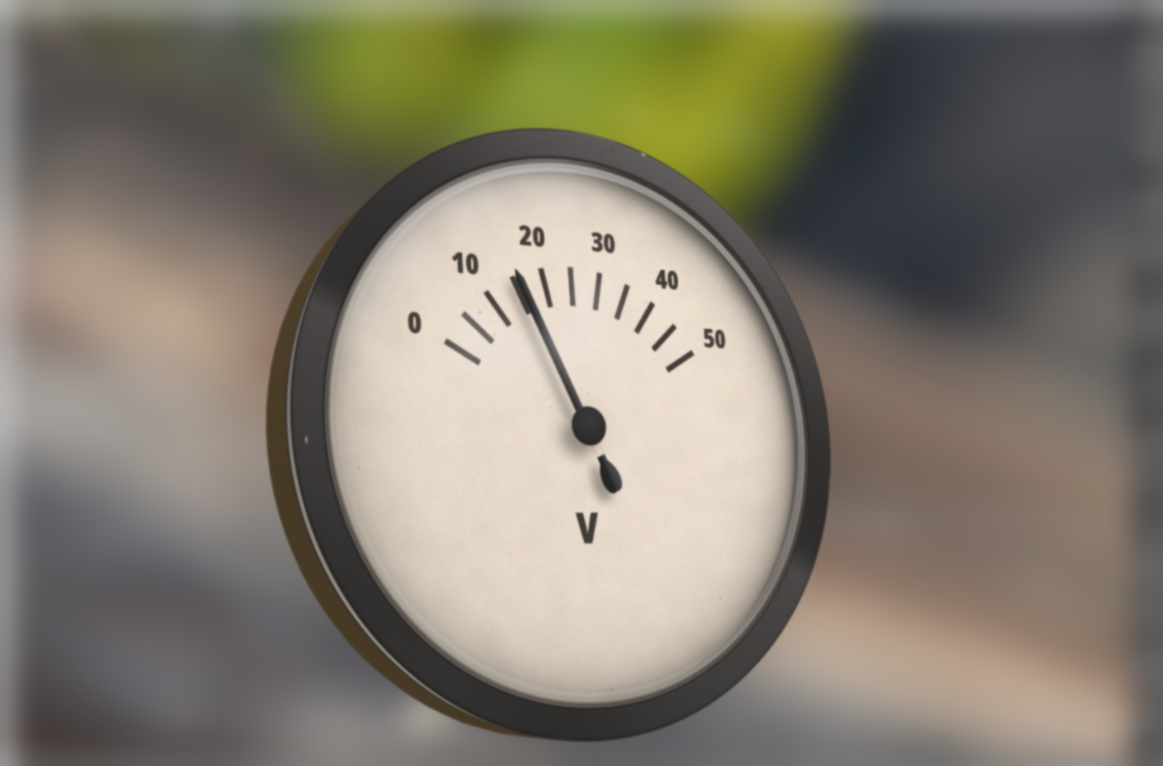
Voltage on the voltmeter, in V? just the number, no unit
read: 15
